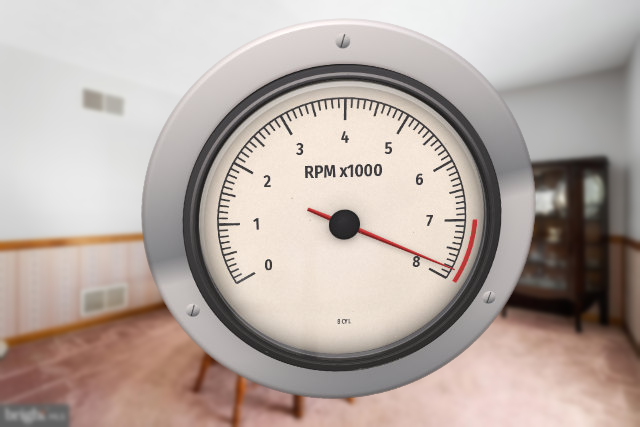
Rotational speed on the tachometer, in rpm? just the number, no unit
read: 7800
